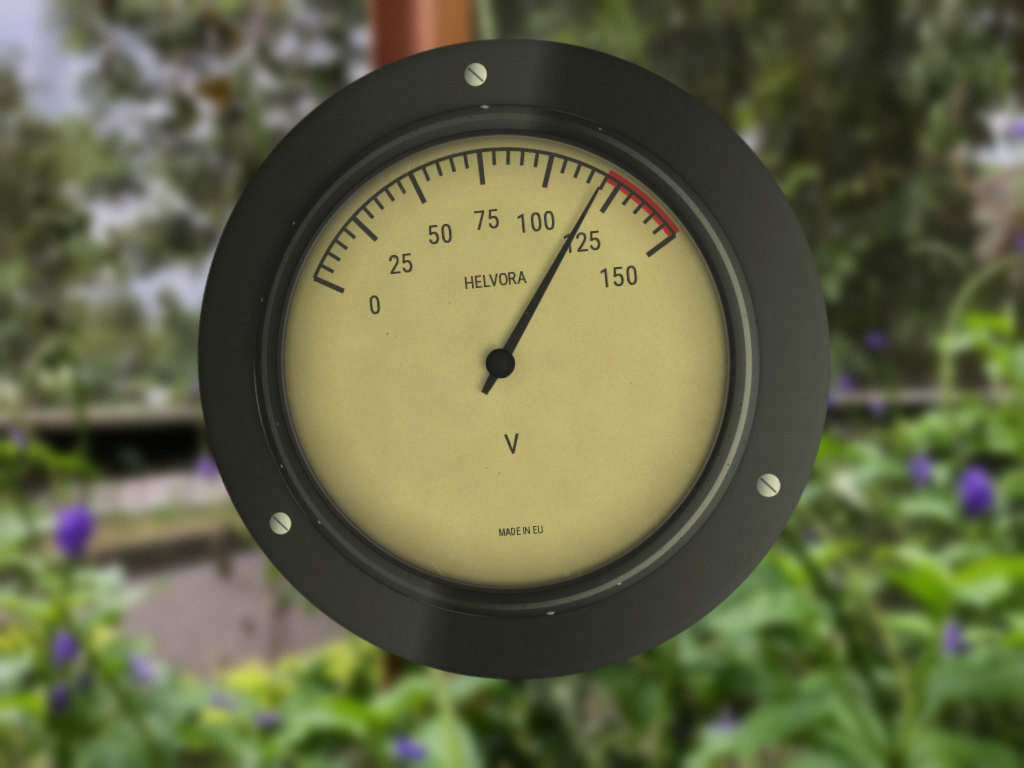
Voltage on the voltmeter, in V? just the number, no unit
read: 120
